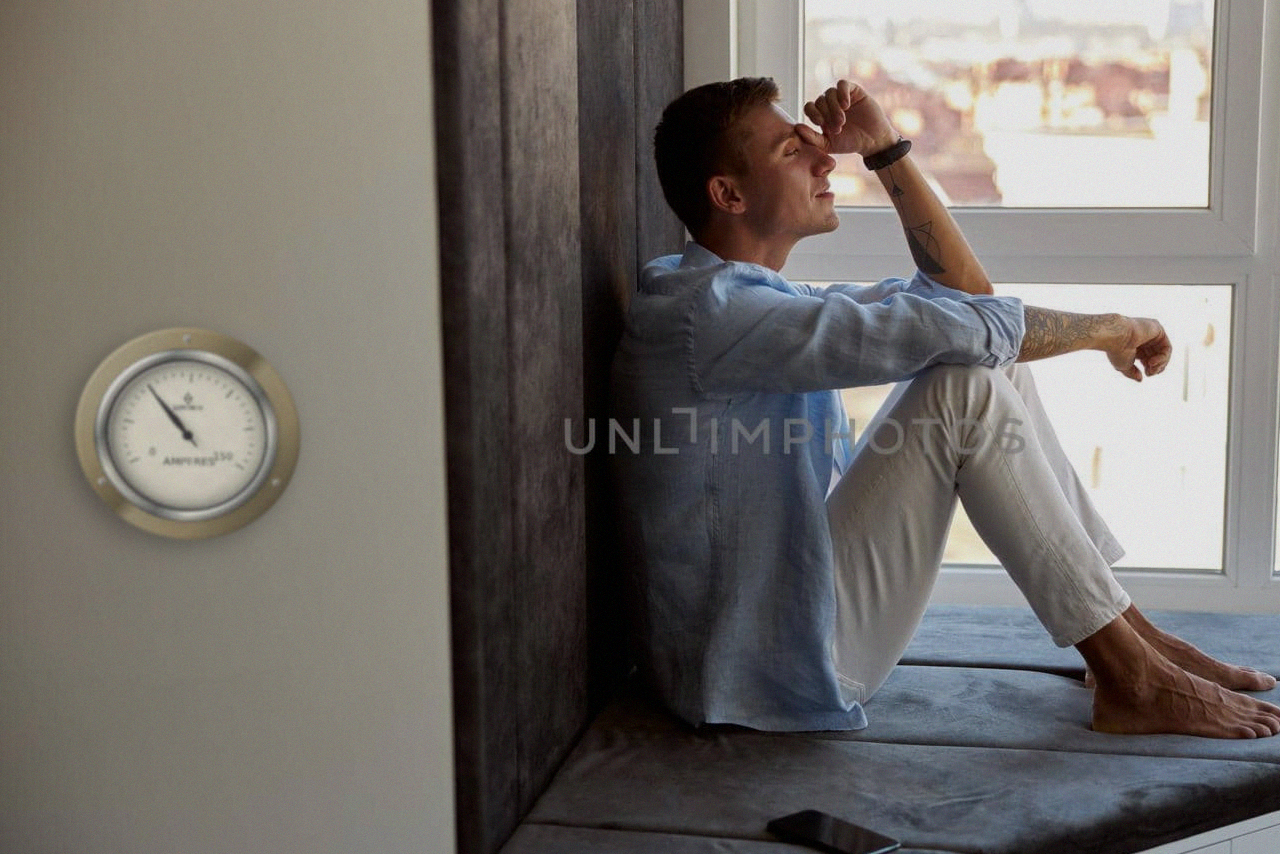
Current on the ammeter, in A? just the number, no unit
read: 50
